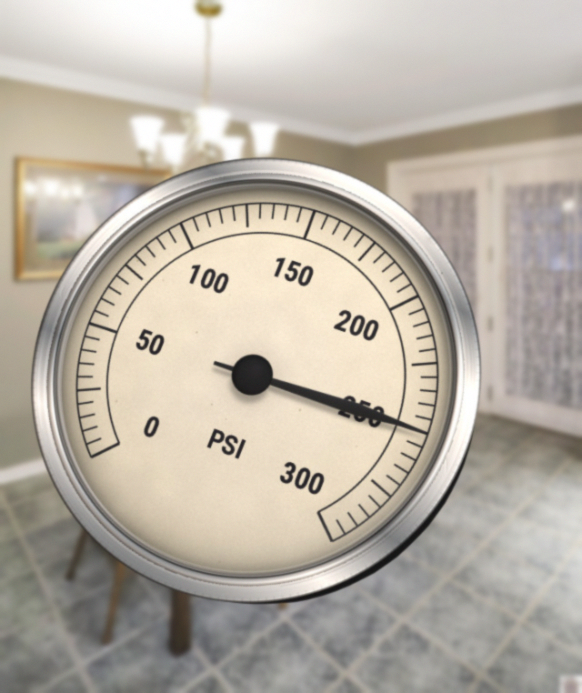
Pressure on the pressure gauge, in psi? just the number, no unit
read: 250
